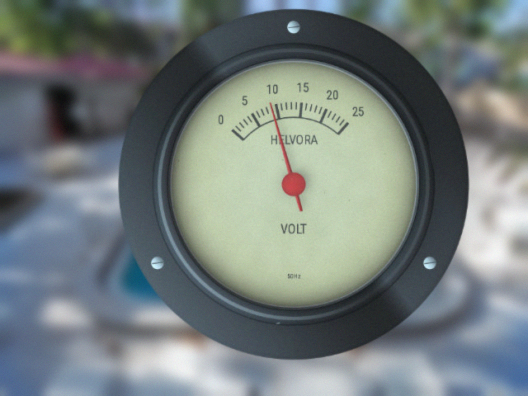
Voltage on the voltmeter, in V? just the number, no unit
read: 9
